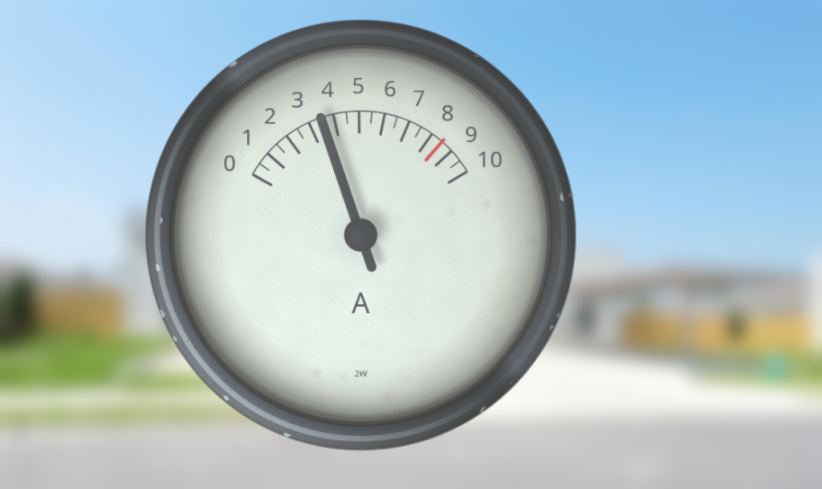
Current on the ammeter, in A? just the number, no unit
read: 3.5
